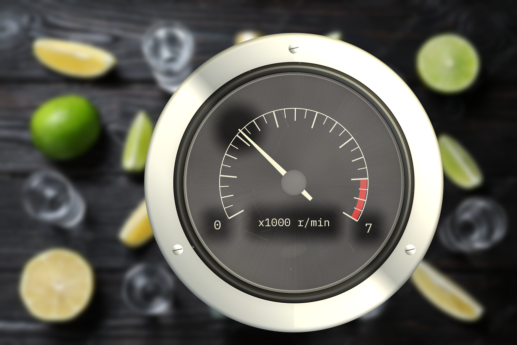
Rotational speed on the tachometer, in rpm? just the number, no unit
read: 2125
